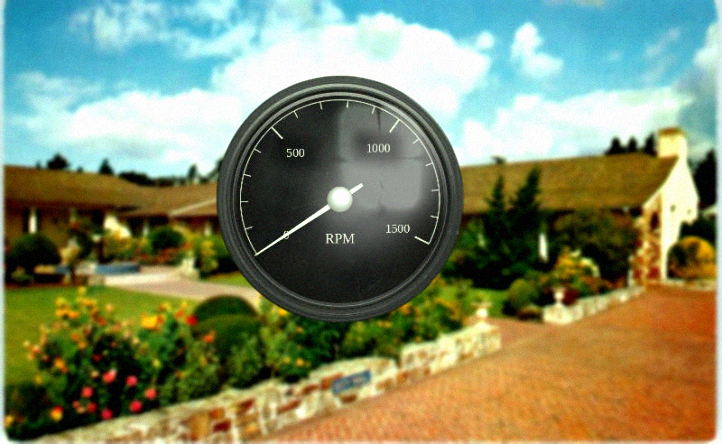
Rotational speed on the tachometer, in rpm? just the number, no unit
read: 0
